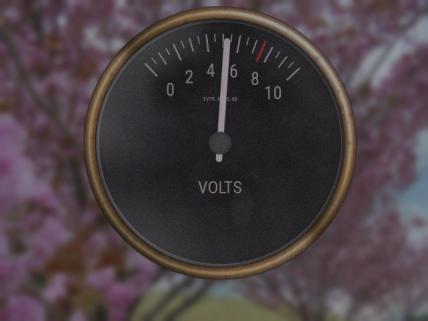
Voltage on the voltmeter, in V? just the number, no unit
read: 5.25
